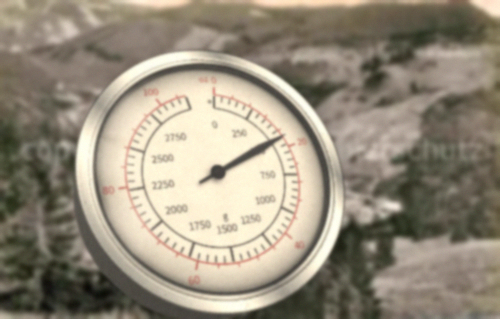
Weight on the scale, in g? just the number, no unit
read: 500
